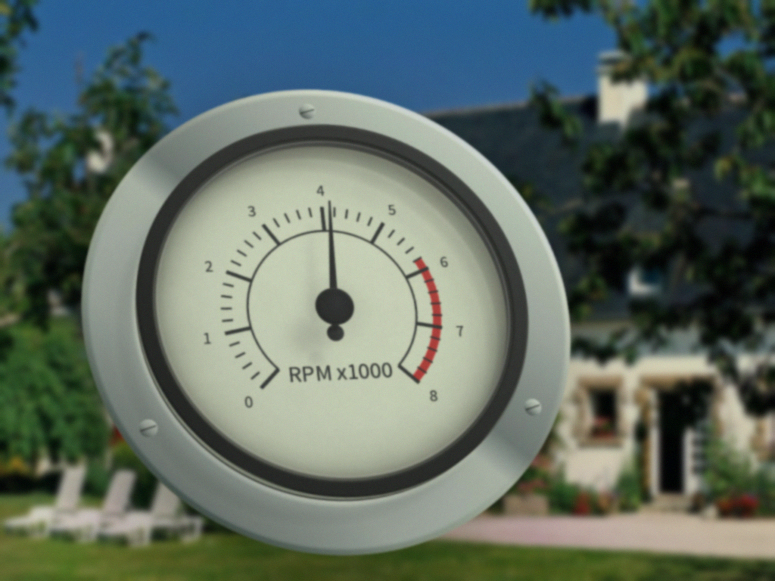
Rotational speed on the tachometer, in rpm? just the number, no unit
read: 4100
